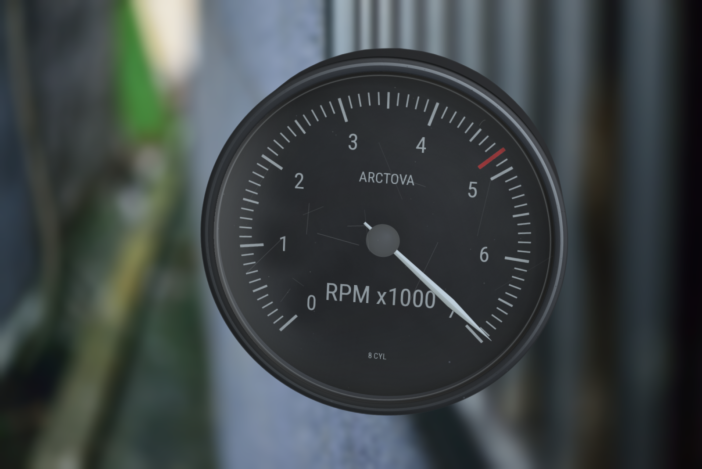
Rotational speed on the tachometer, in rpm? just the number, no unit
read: 6900
